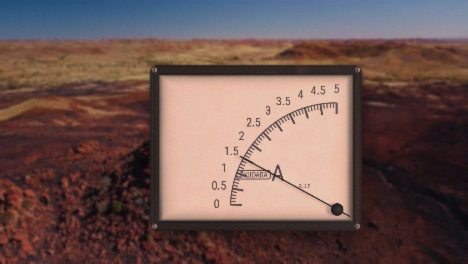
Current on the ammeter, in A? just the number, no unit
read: 1.5
